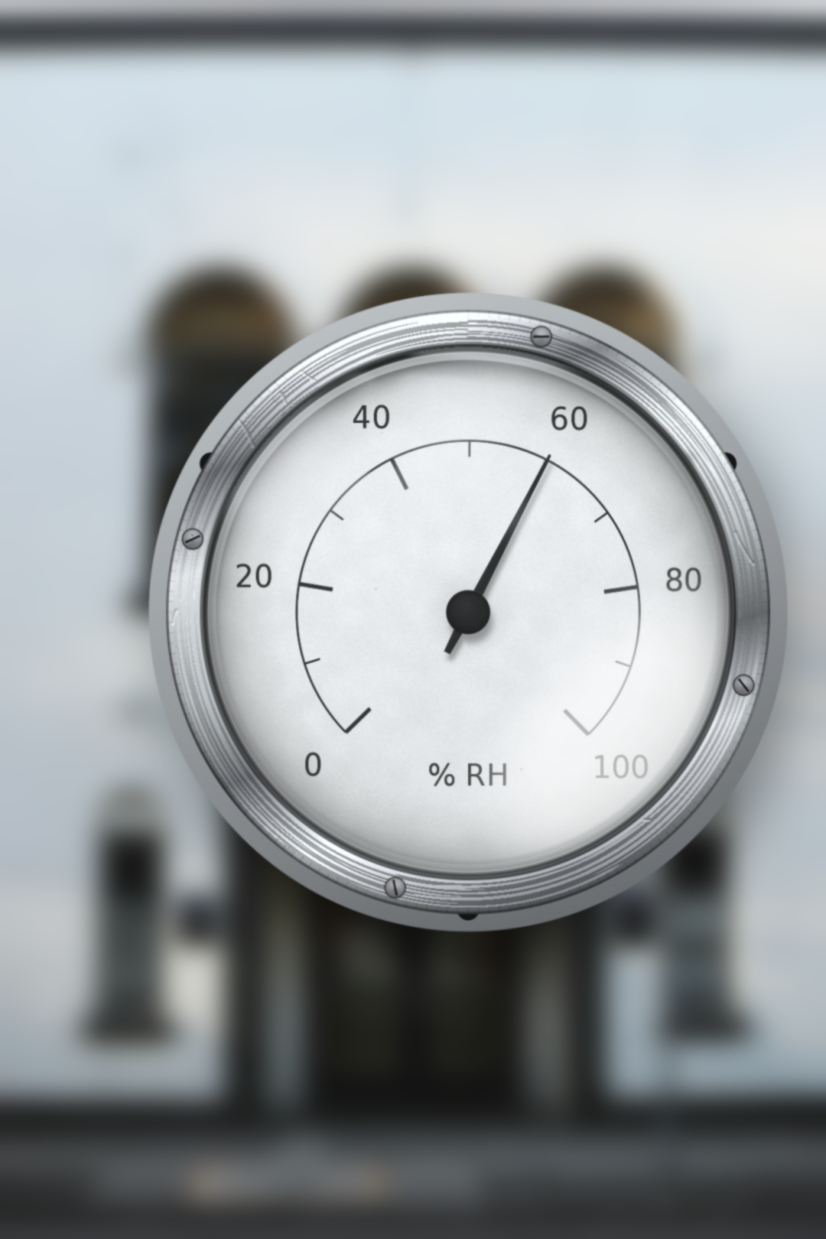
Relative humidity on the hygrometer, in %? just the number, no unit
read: 60
